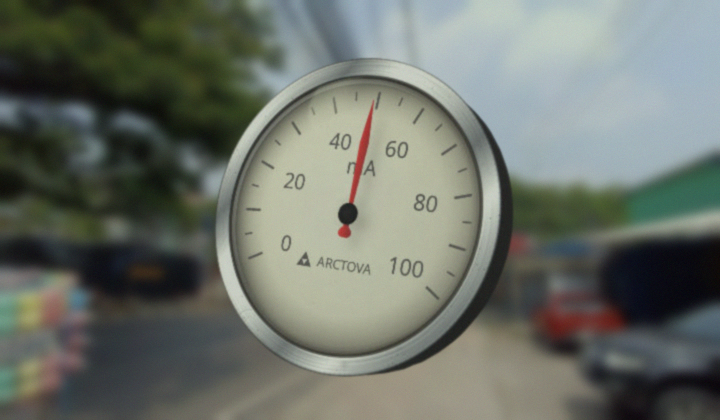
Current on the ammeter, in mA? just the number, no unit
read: 50
